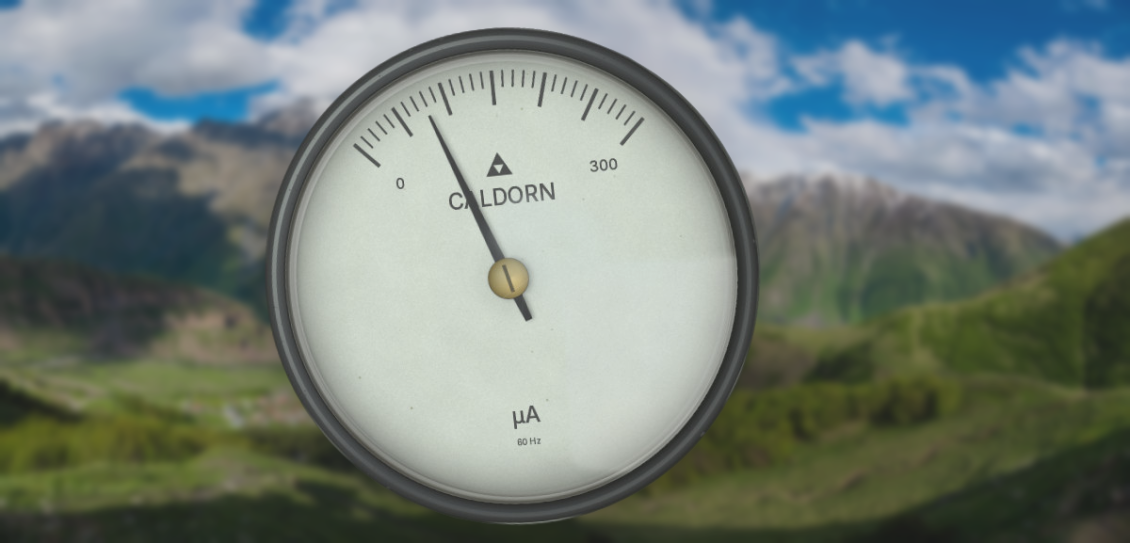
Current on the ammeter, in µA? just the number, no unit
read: 80
